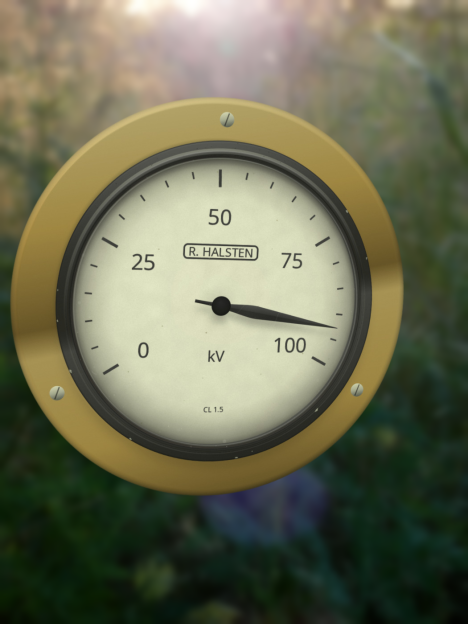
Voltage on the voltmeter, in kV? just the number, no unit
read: 92.5
